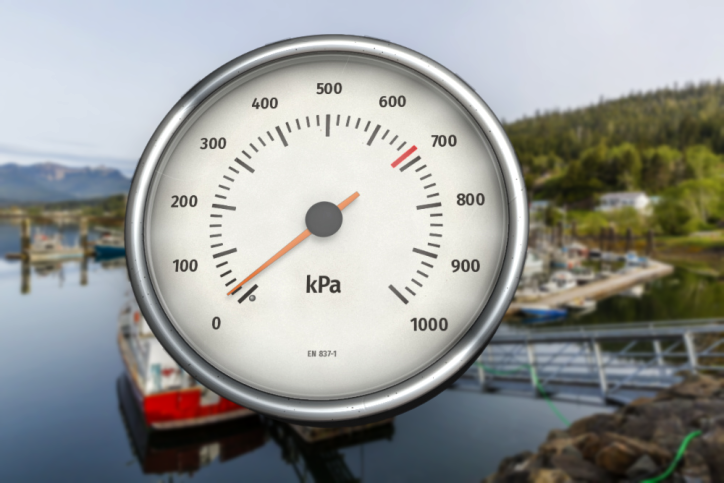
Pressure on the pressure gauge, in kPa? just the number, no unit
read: 20
